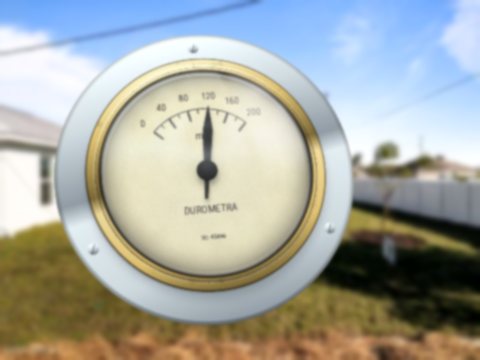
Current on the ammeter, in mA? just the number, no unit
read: 120
